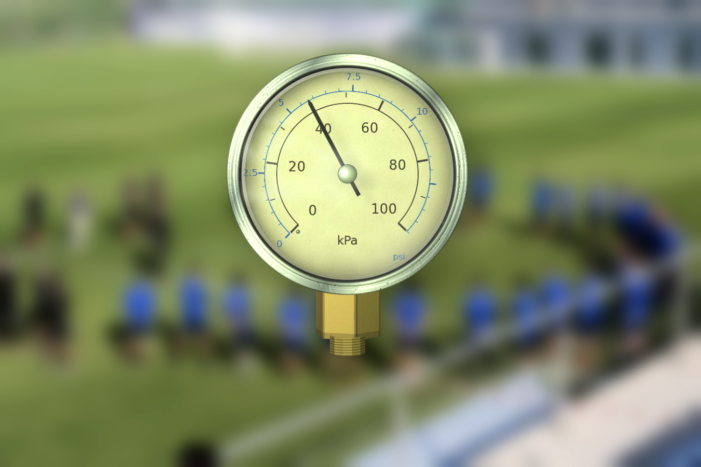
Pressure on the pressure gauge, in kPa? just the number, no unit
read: 40
